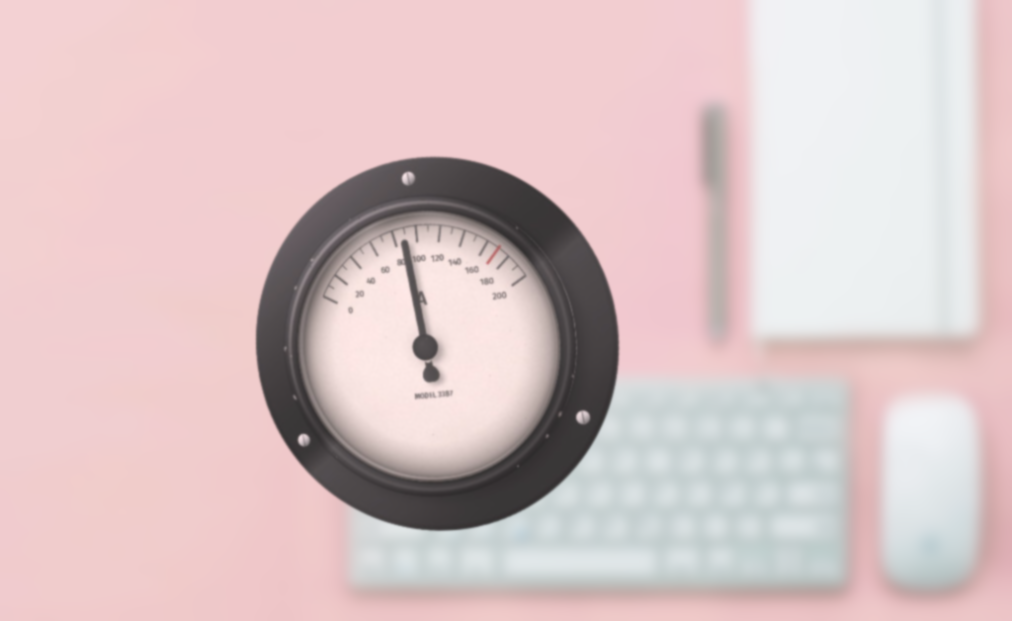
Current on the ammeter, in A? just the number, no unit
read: 90
